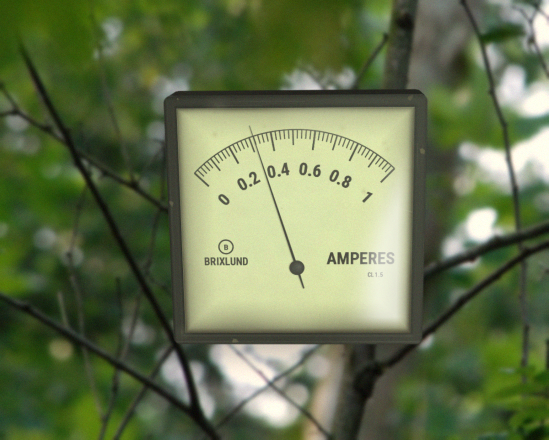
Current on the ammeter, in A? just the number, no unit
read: 0.32
